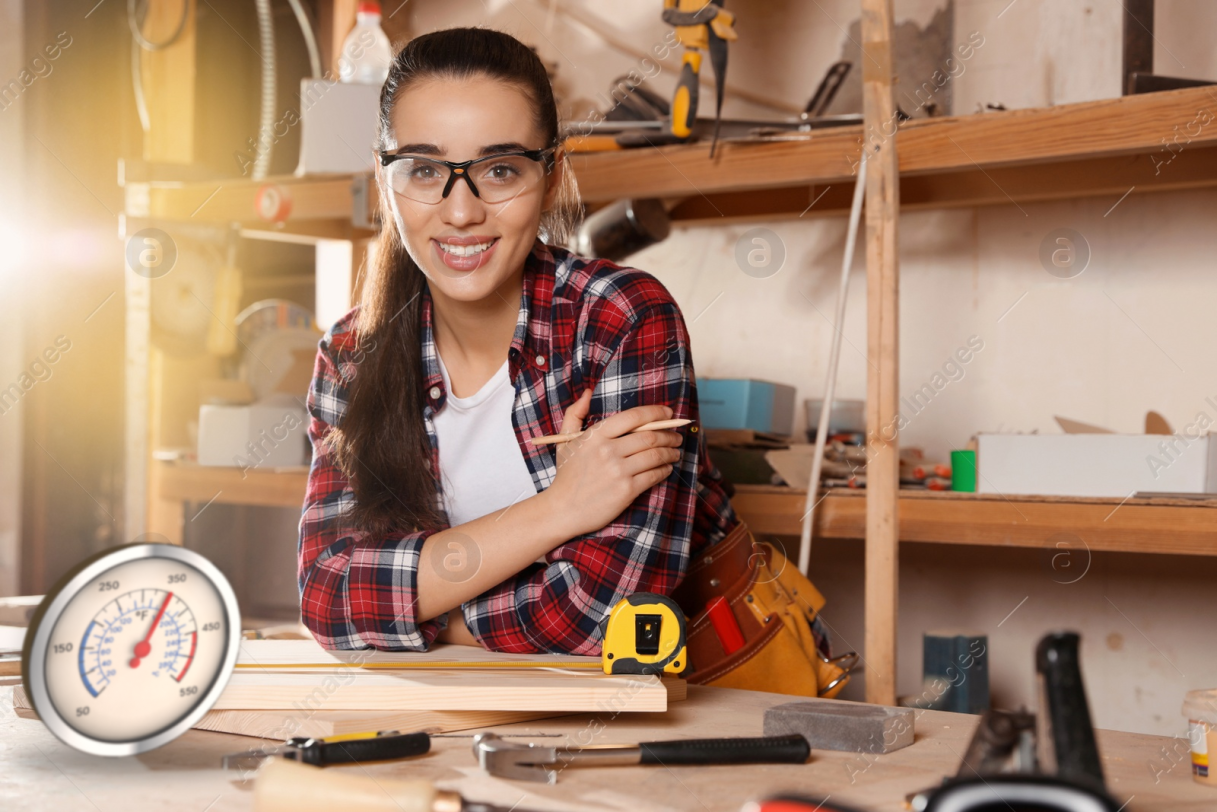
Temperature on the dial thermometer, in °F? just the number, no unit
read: 350
